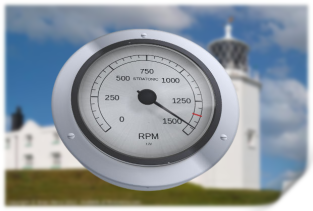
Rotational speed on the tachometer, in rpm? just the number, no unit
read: 1450
